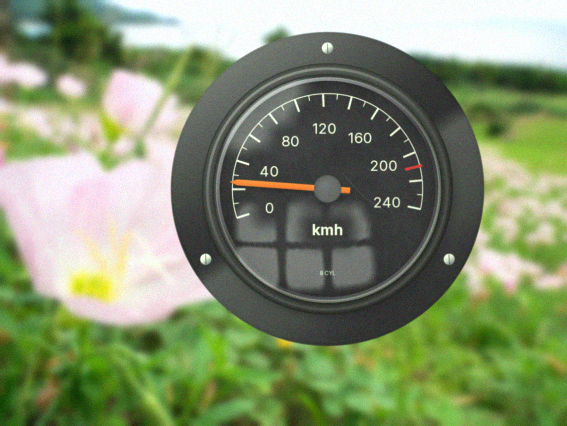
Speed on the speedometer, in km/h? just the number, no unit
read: 25
